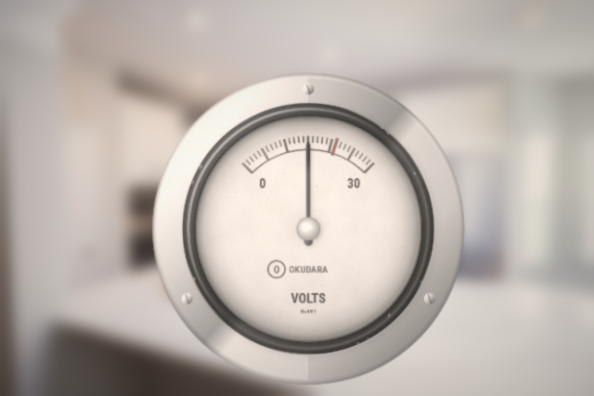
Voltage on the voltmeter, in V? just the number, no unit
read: 15
